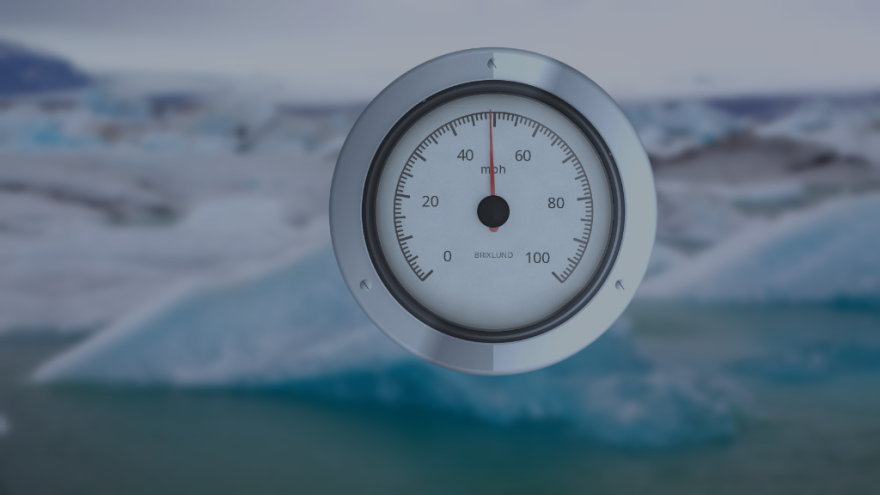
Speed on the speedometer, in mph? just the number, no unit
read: 49
